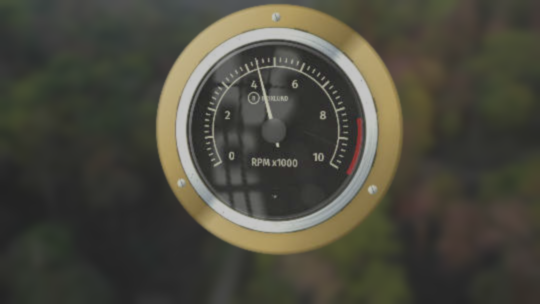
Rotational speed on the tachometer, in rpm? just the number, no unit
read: 4400
